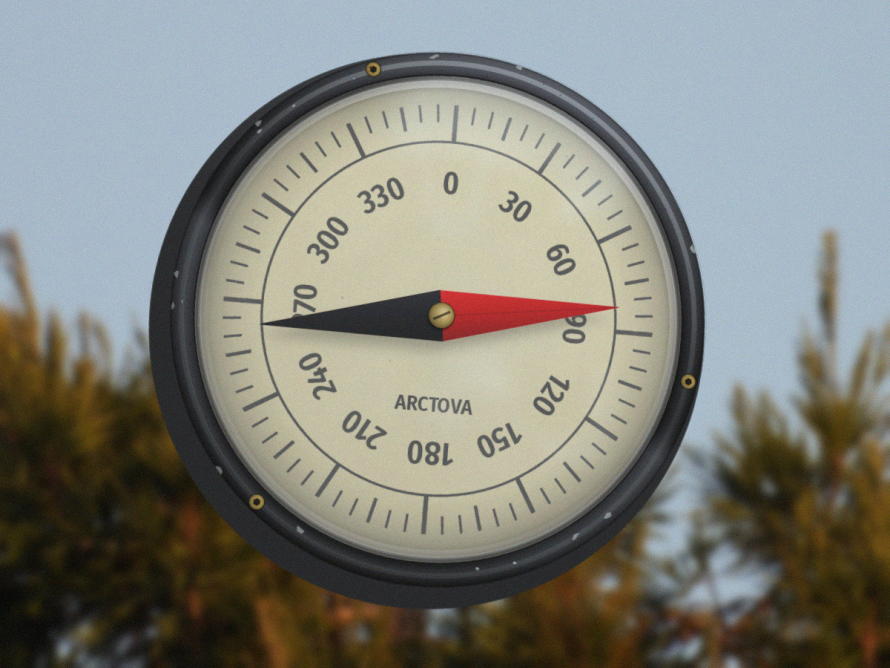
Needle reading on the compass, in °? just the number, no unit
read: 82.5
